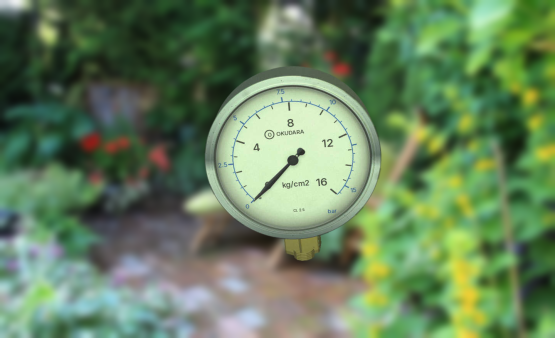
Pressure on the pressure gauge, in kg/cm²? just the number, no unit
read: 0
